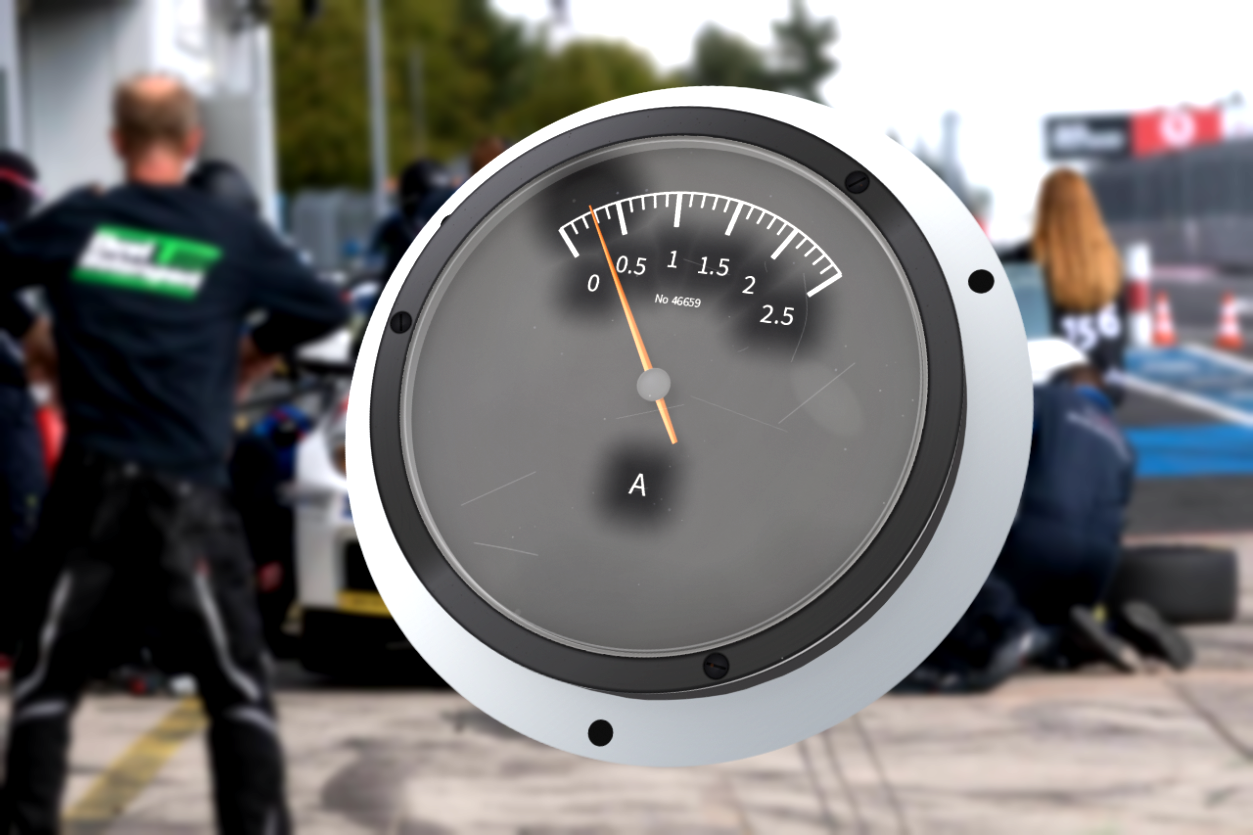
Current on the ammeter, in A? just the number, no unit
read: 0.3
